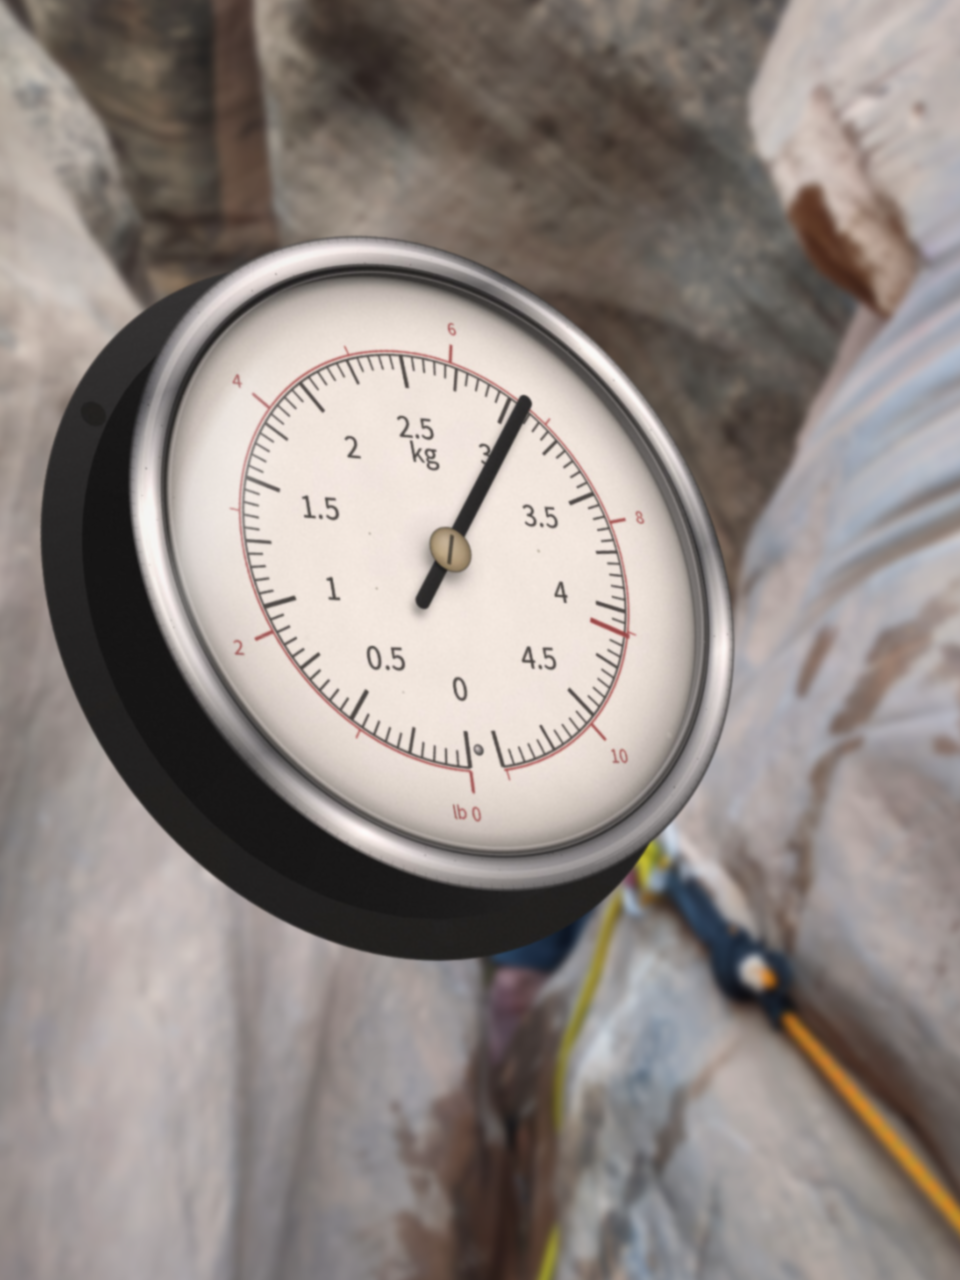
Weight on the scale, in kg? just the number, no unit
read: 3.05
